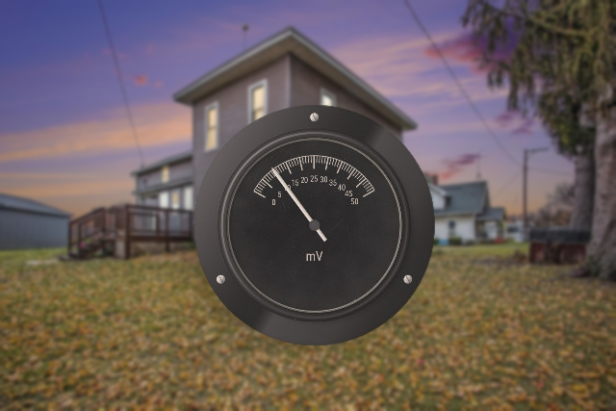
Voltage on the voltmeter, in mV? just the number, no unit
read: 10
